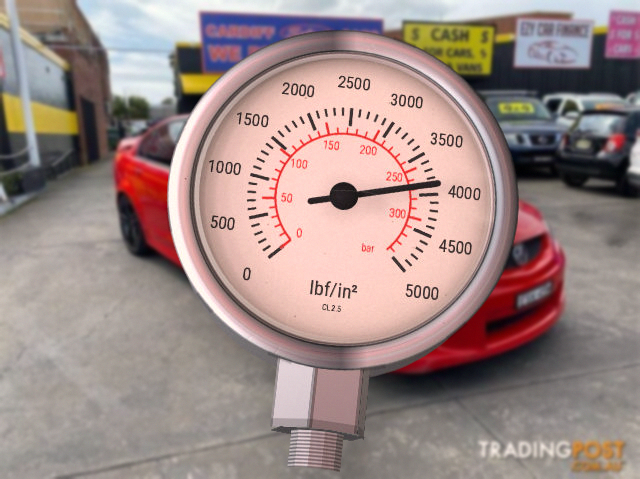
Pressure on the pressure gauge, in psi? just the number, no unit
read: 3900
